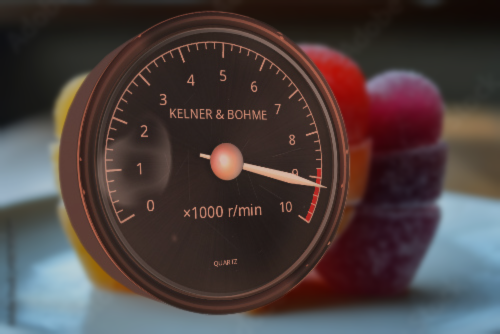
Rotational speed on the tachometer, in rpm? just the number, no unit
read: 9200
